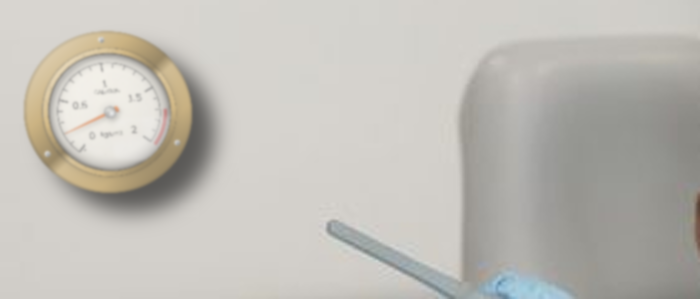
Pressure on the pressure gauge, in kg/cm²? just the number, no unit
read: 0.2
